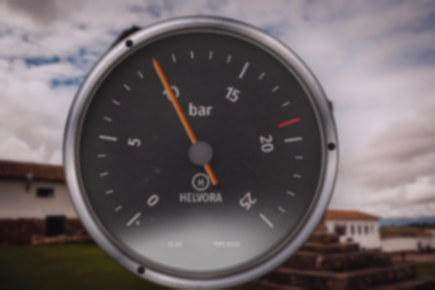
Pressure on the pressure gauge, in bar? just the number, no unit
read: 10
